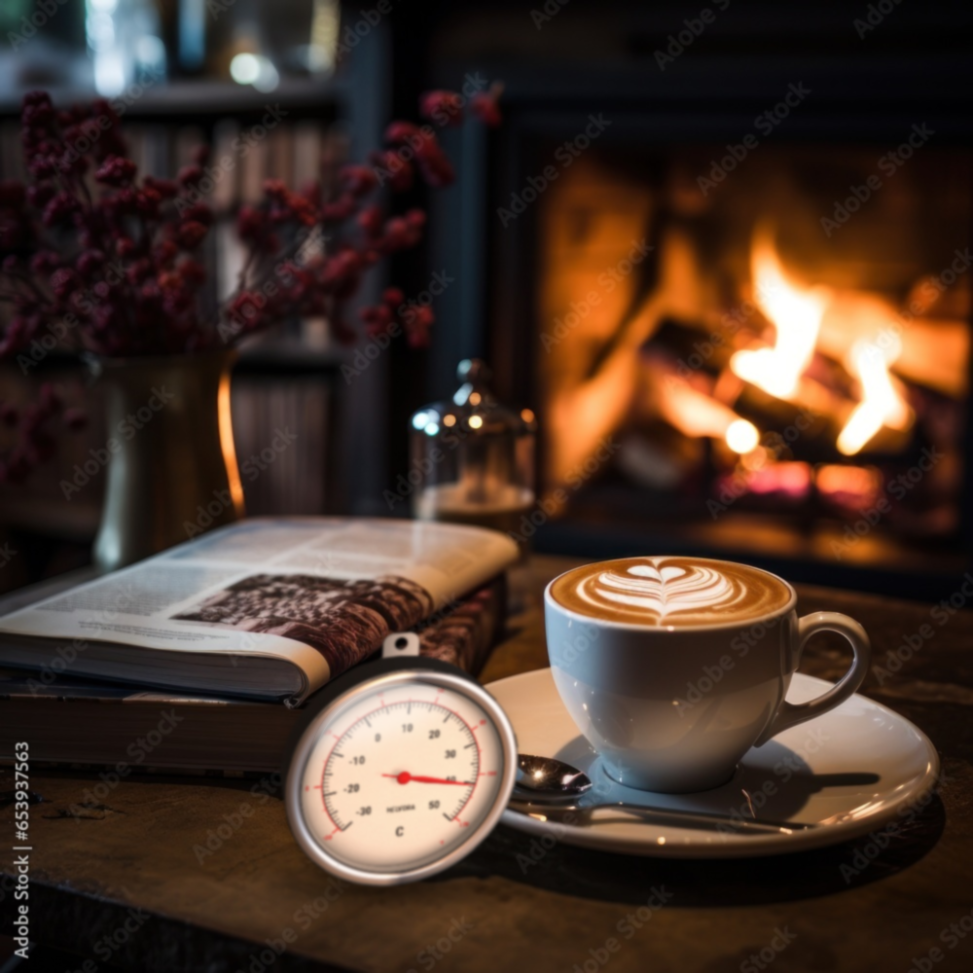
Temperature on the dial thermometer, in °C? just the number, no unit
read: 40
